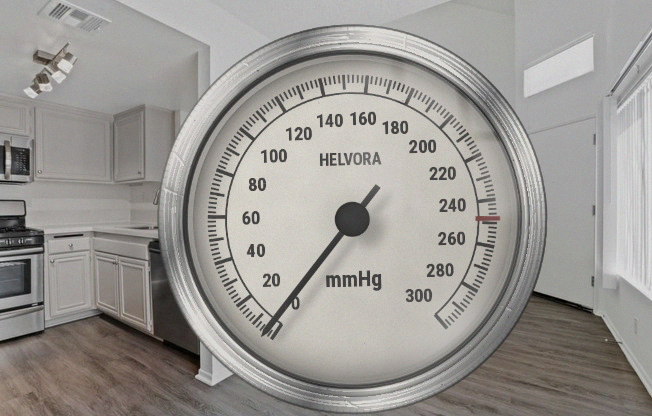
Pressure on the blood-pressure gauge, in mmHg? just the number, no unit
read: 4
